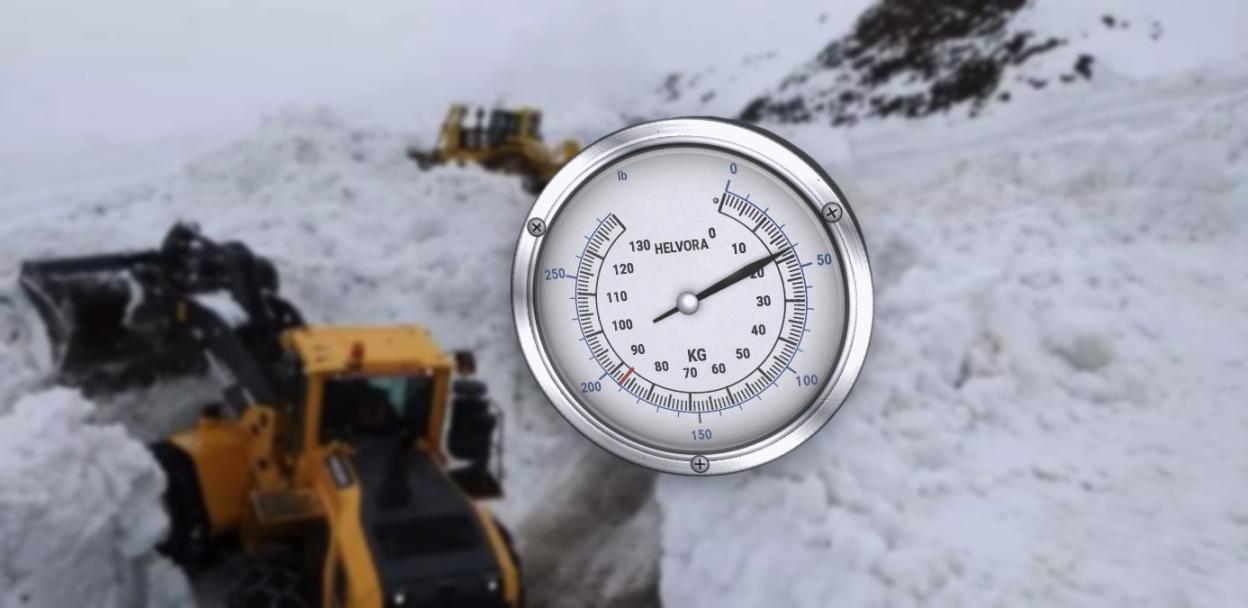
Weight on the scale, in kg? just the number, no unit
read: 18
